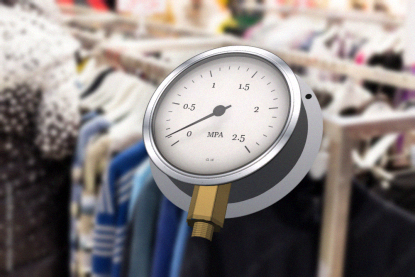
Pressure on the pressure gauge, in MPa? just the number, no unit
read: 0.1
